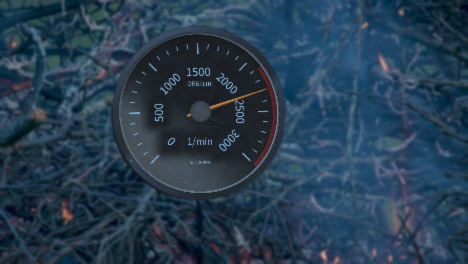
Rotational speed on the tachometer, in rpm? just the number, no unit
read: 2300
